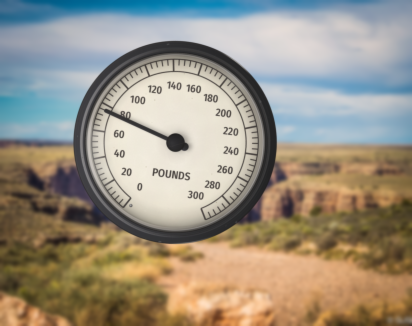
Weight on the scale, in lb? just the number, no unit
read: 76
